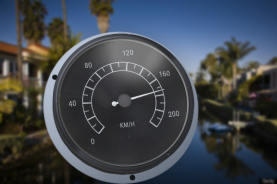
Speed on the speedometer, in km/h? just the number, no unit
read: 175
